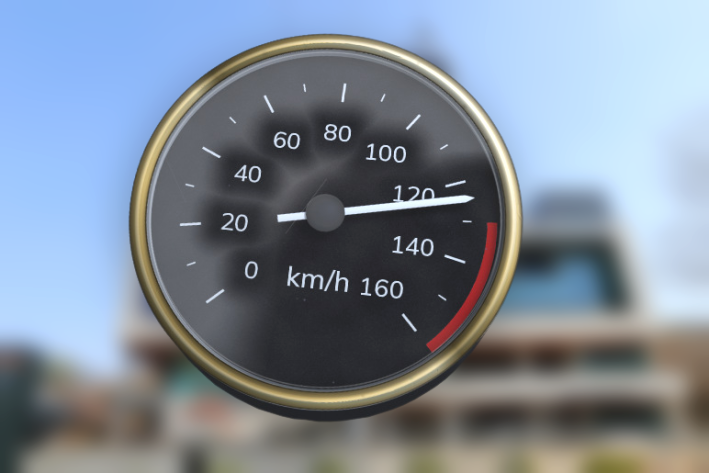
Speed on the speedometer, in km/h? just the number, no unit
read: 125
